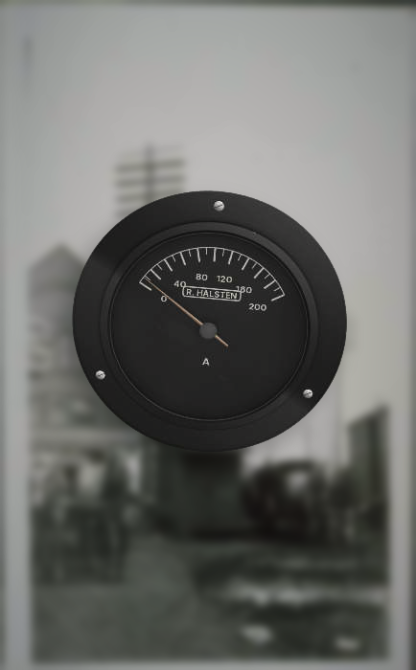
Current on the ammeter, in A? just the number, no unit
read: 10
